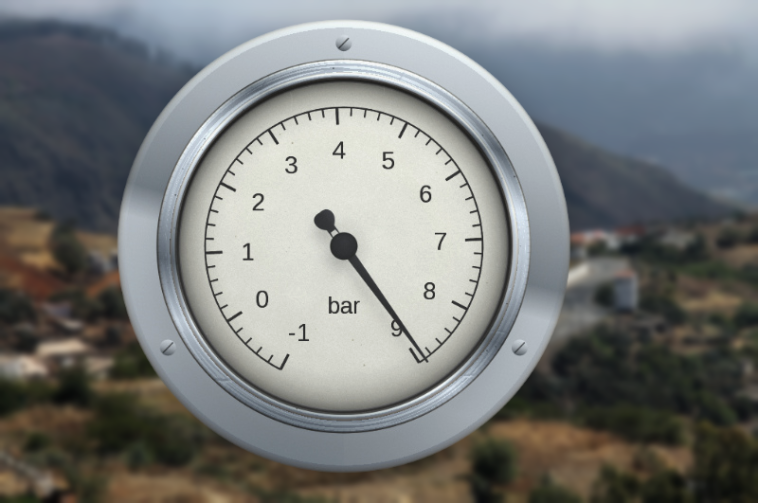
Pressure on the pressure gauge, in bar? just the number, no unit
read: 8.9
